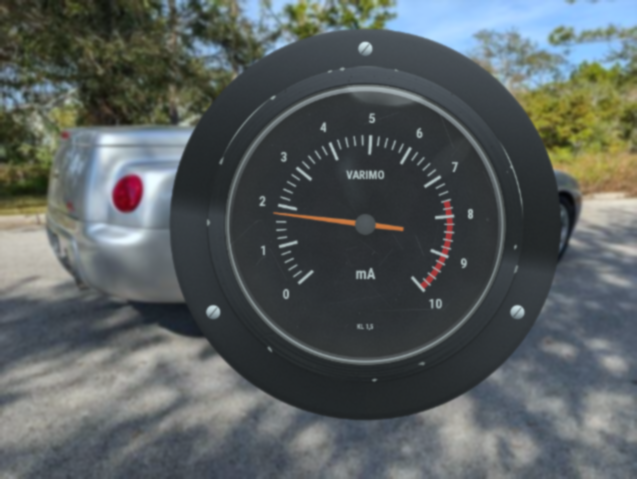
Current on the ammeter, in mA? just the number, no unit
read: 1.8
